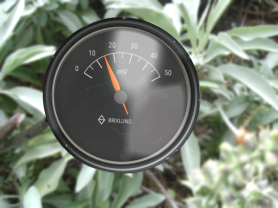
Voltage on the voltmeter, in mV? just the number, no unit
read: 15
